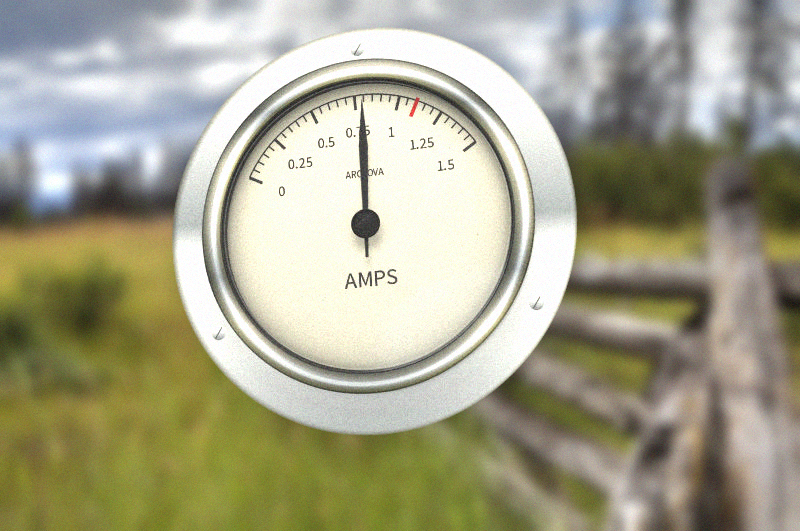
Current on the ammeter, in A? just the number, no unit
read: 0.8
